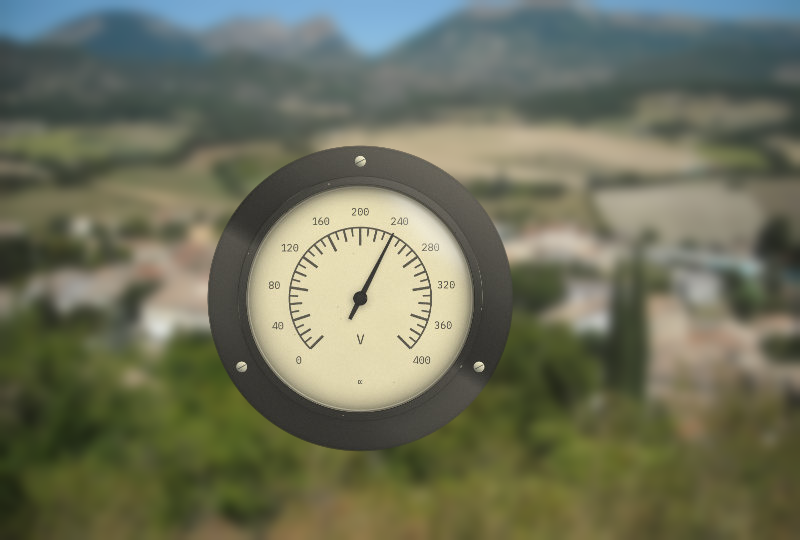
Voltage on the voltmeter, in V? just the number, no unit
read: 240
